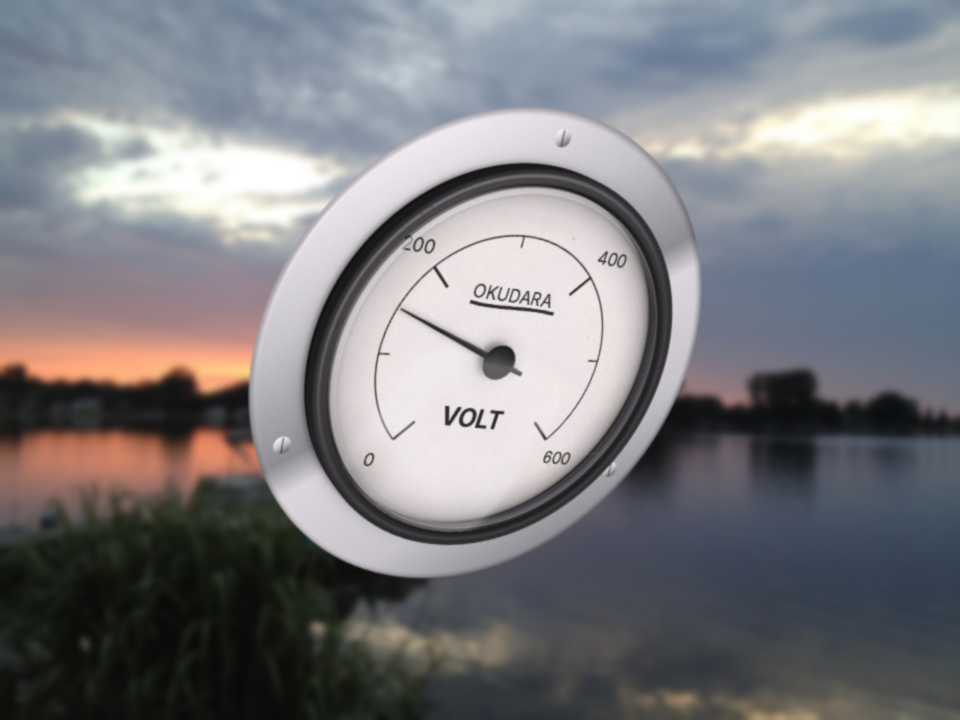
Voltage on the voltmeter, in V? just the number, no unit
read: 150
